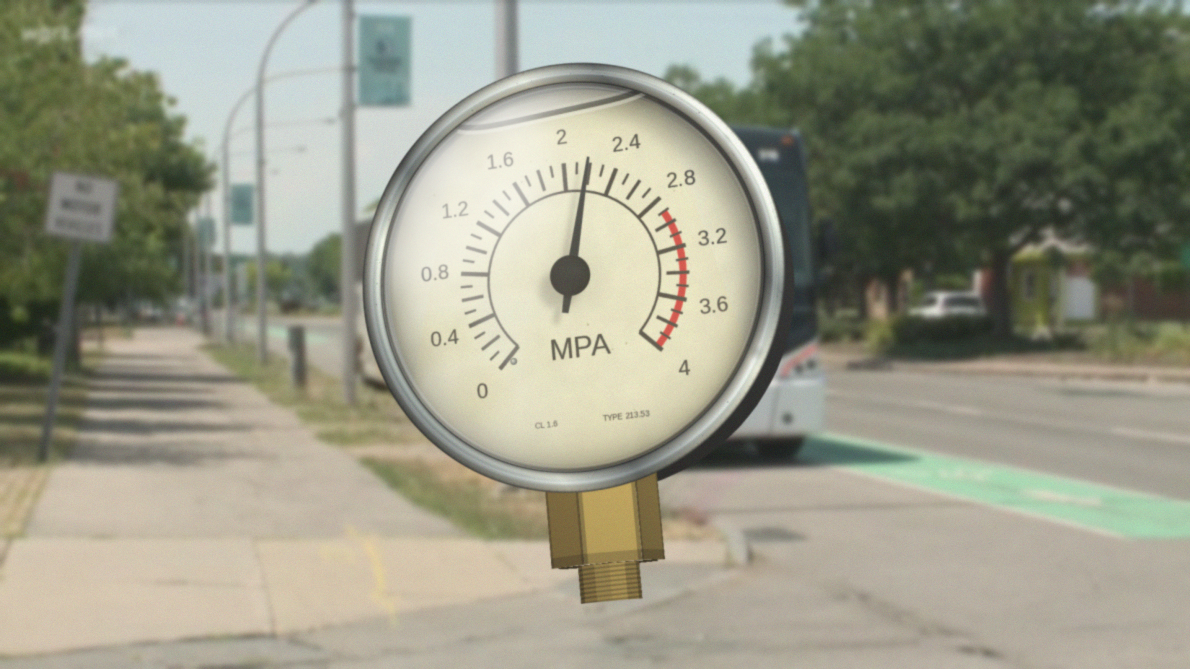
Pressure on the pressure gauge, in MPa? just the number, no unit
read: 2.2
